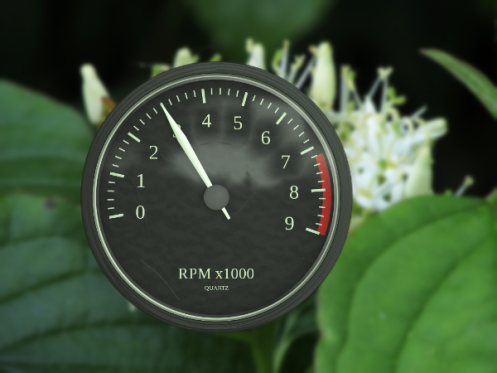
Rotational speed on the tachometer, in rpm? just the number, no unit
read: 3000
